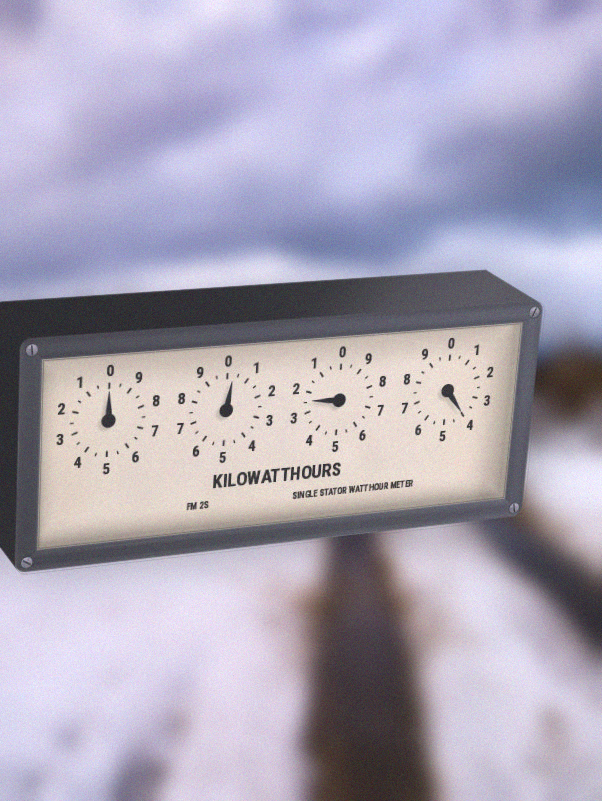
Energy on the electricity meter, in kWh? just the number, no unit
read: 24
